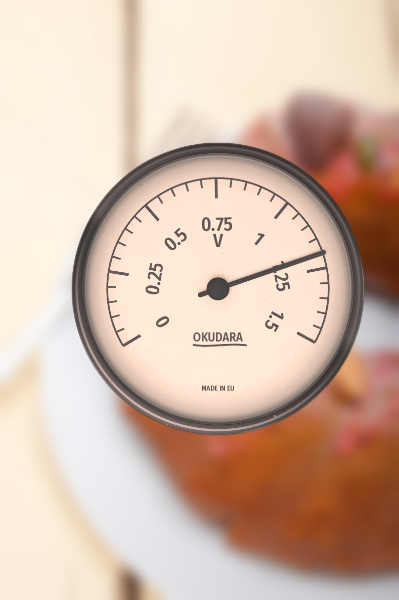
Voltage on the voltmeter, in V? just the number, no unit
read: 1.2
